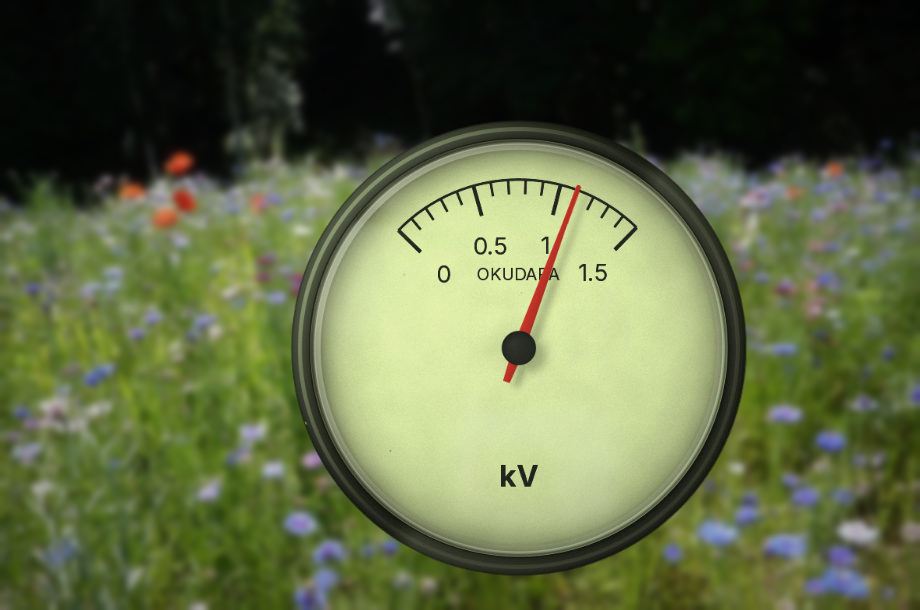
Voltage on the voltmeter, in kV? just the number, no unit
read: 1.1
